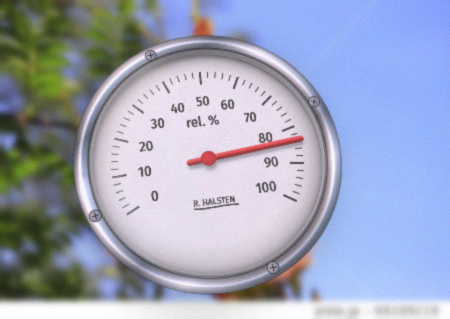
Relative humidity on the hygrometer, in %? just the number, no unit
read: 84
